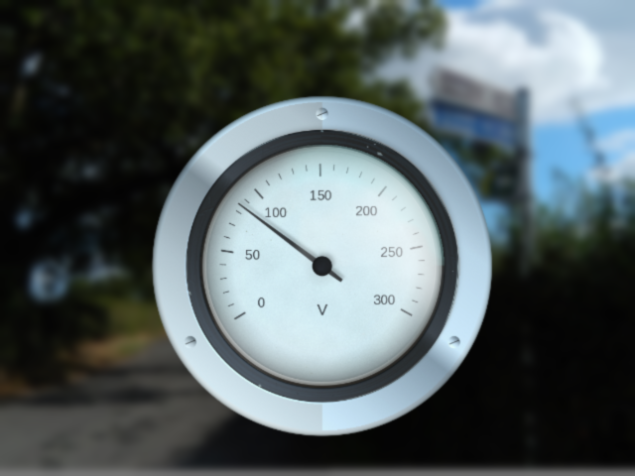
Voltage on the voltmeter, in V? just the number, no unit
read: 85
